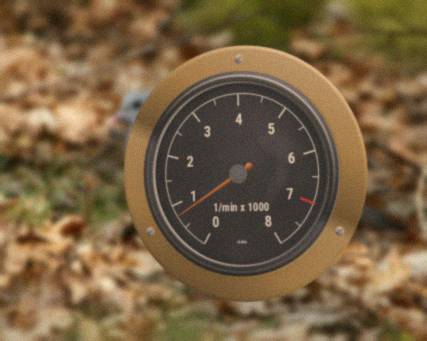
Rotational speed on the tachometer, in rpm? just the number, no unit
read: 750
